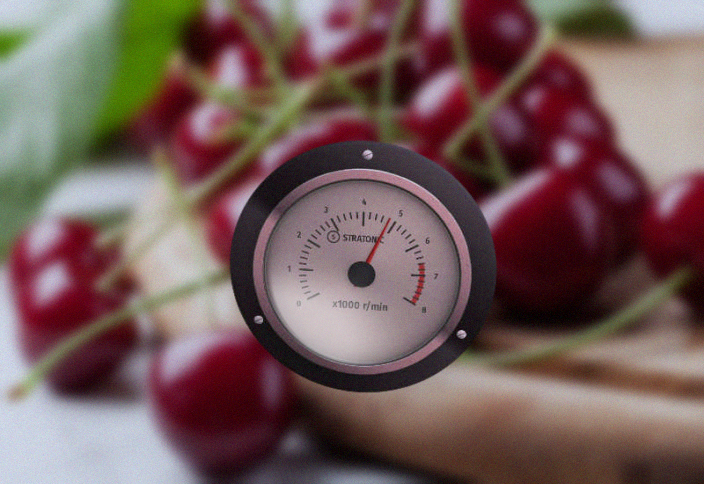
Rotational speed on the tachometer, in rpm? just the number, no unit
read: 4800
